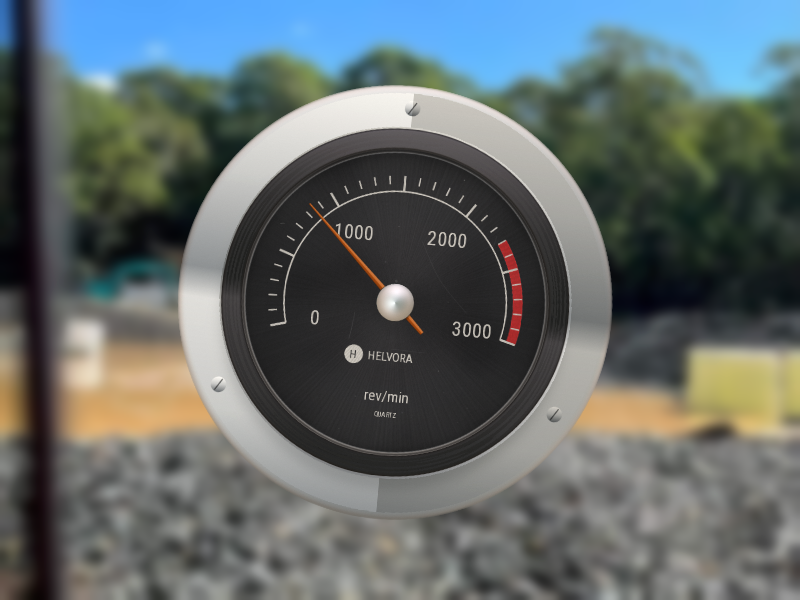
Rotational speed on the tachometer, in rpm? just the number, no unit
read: 850
